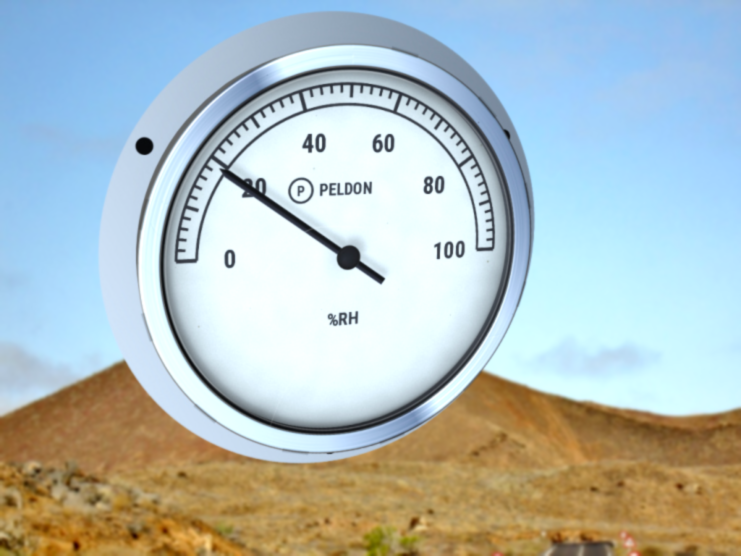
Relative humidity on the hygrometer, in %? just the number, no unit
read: 19
